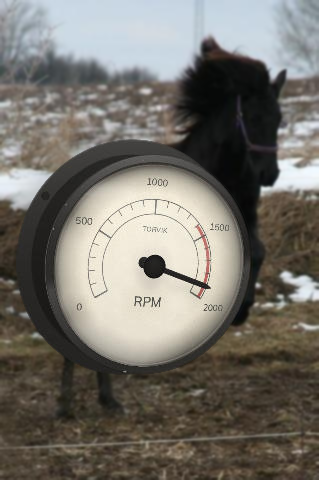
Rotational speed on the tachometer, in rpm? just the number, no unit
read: 1900
